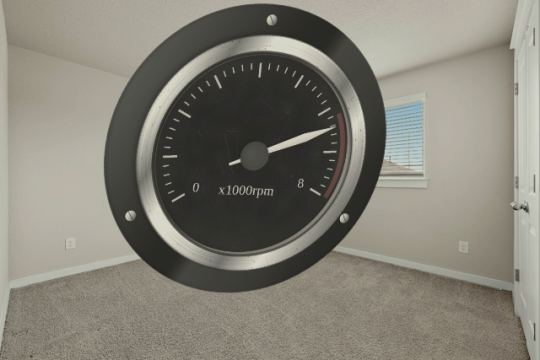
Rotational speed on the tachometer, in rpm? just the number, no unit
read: 6400
